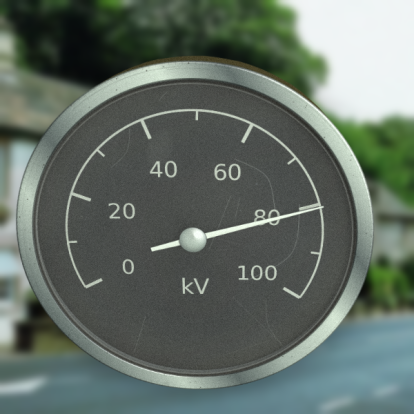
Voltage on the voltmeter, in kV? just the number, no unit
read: 80
